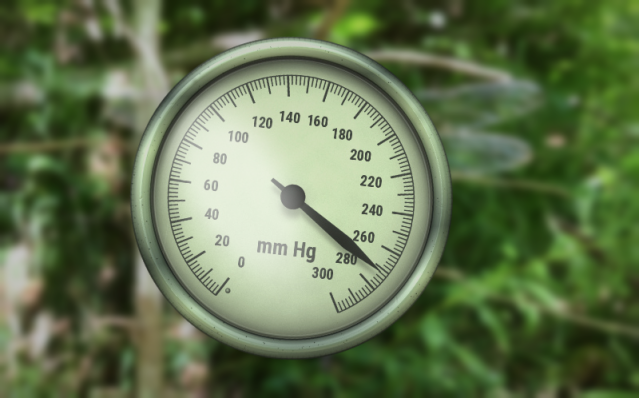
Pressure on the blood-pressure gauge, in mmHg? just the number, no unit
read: 272
